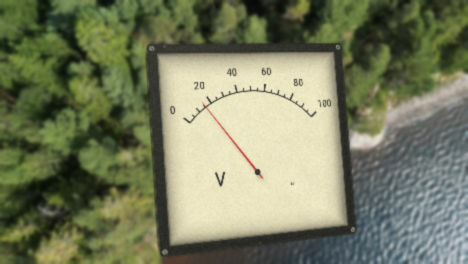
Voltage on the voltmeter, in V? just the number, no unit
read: 15
